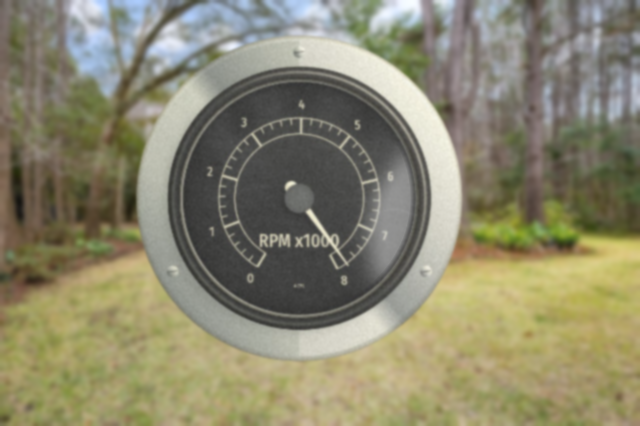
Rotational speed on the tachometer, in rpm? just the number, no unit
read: 7800
